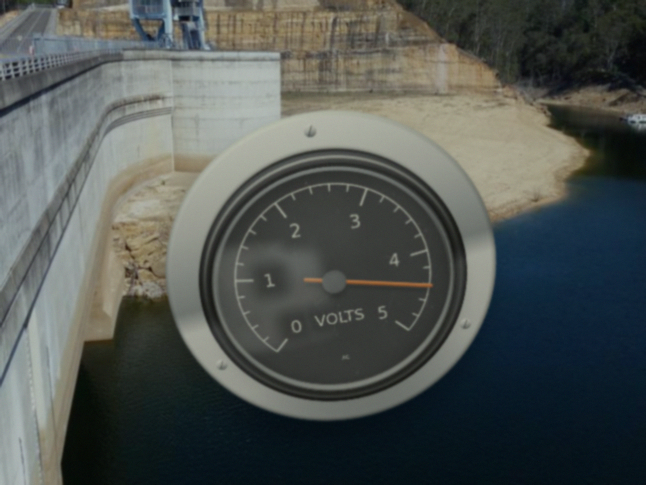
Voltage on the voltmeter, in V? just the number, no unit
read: 4.4
